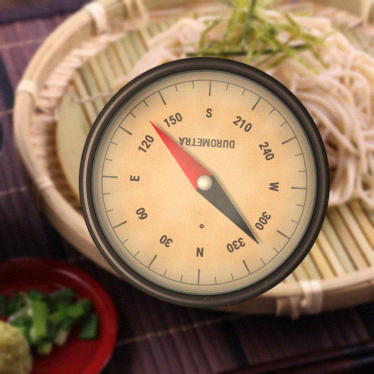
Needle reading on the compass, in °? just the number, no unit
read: 135
